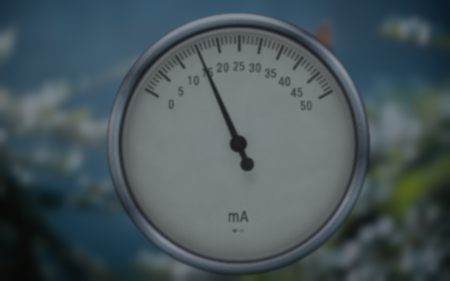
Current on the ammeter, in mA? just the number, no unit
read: 15
